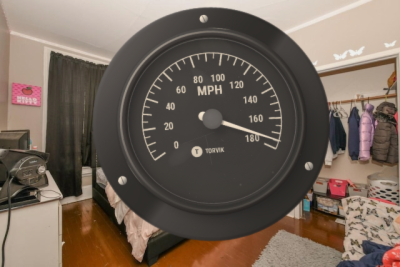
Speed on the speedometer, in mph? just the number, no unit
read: 175
